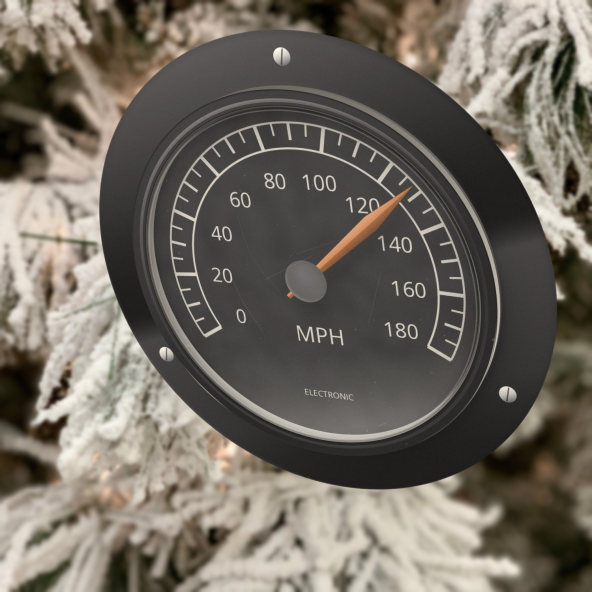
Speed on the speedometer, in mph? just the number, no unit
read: 127.5
